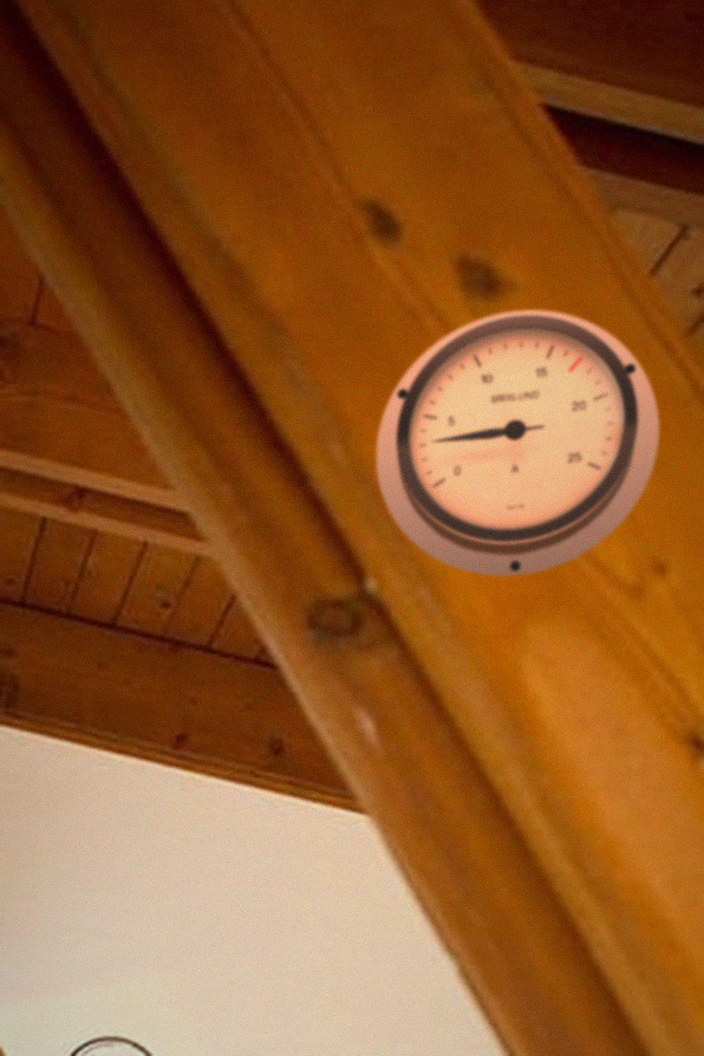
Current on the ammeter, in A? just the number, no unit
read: 3
